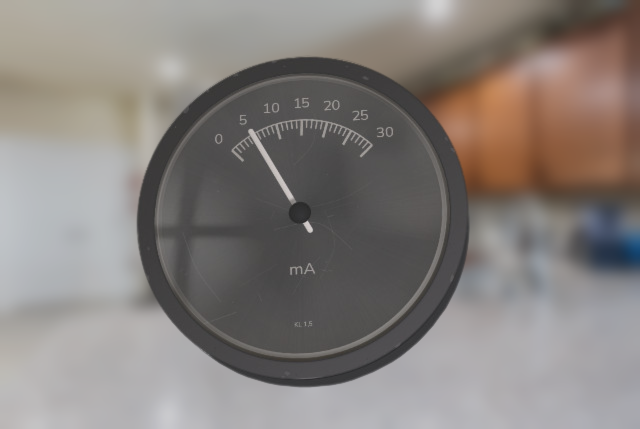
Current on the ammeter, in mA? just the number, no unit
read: 5
